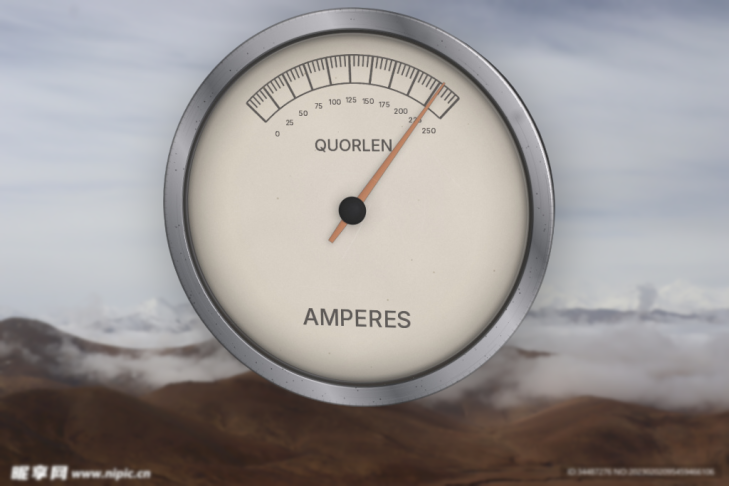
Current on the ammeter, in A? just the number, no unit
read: 230
